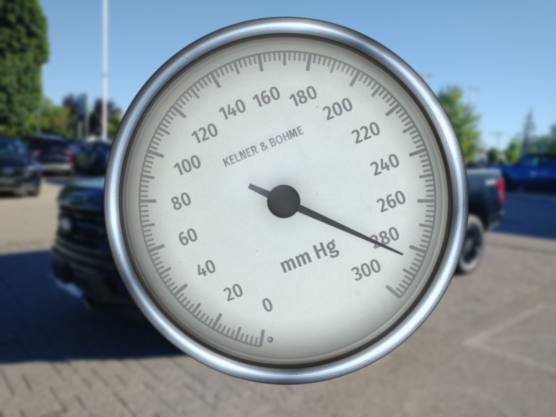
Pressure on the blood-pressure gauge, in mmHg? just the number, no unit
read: 284
